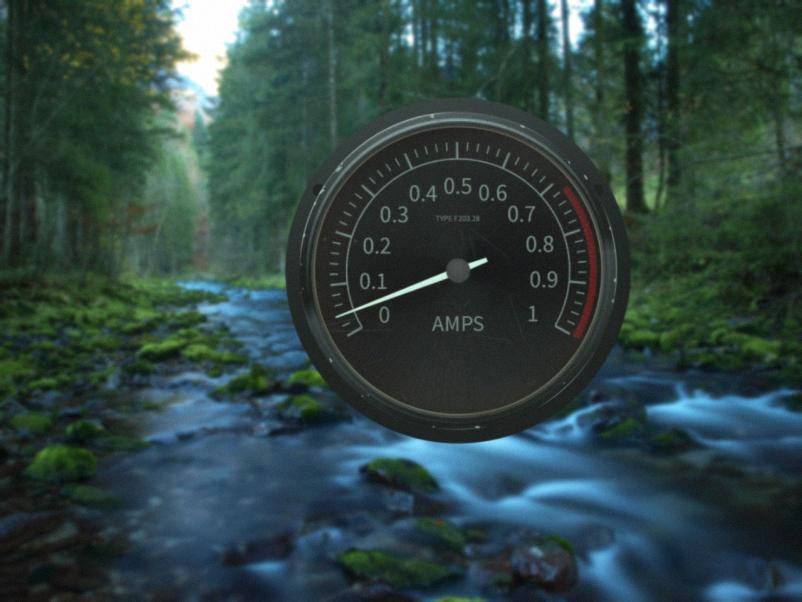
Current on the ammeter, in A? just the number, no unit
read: 0.04
